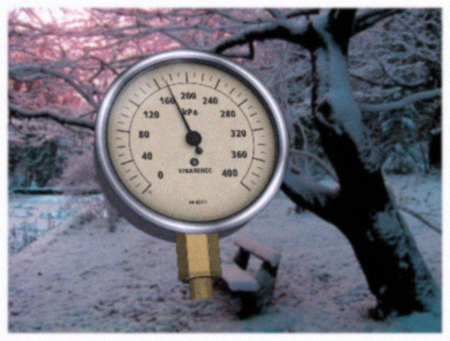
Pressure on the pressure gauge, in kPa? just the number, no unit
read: 170
